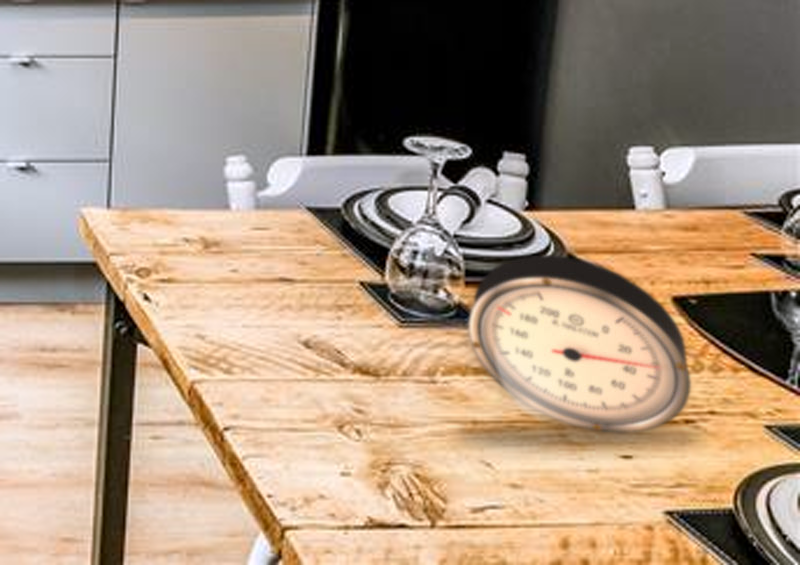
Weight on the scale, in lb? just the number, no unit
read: 30
